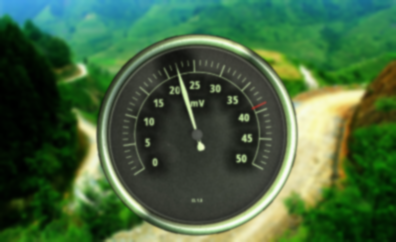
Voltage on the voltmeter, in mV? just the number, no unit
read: 22
